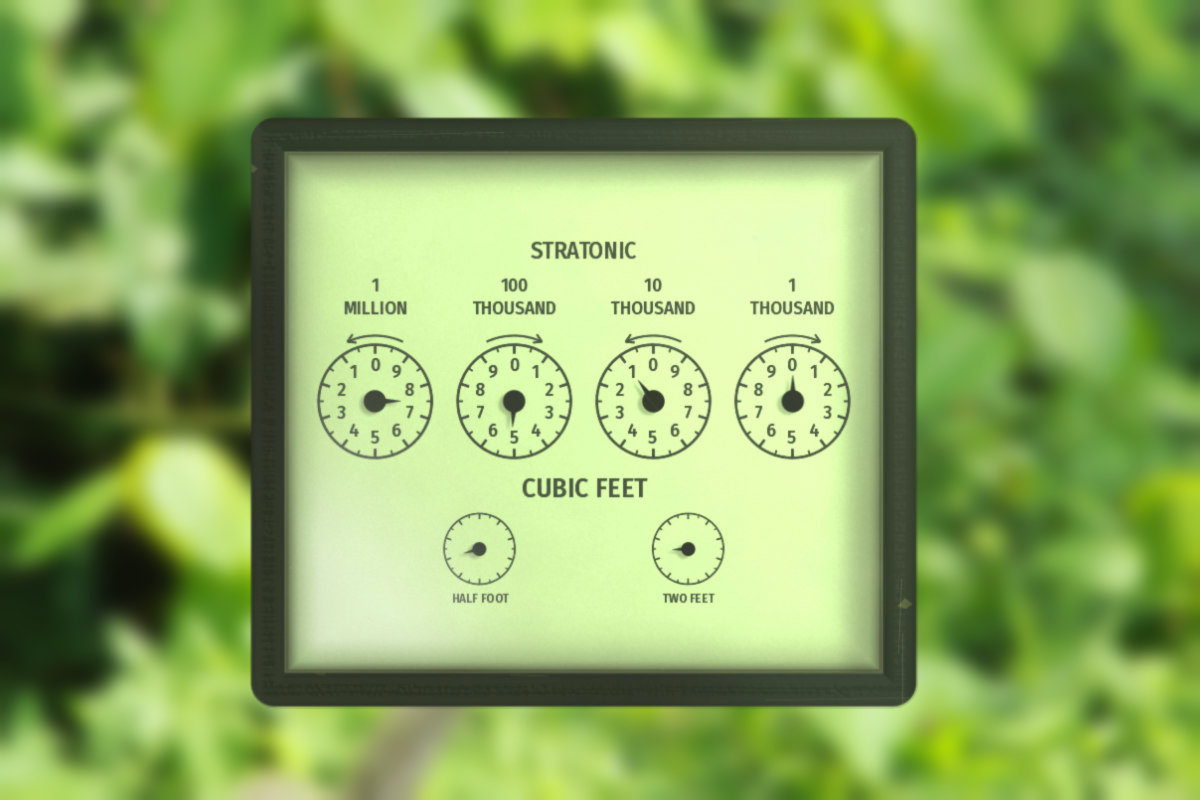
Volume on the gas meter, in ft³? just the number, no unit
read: 751000
